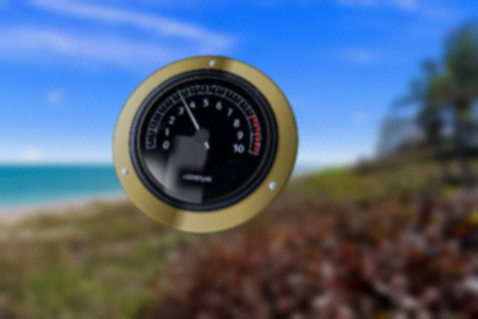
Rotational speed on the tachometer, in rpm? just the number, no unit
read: 3500
